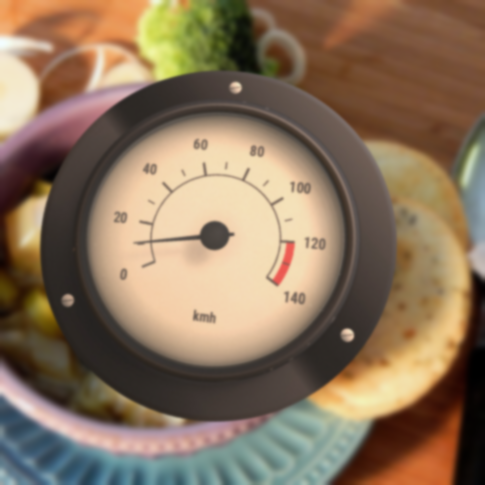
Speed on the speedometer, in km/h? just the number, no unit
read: 10
